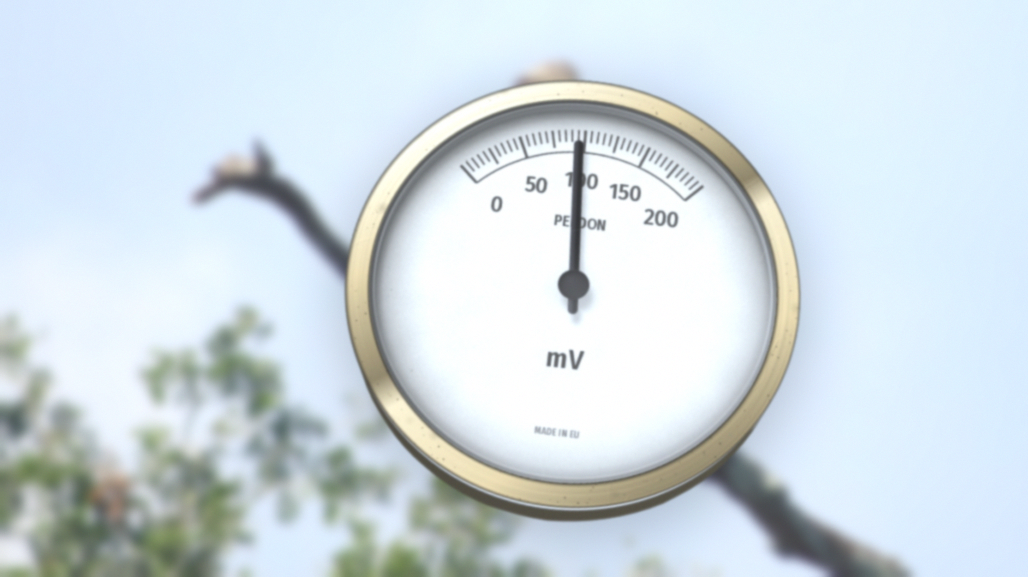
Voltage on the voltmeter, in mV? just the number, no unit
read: 95
